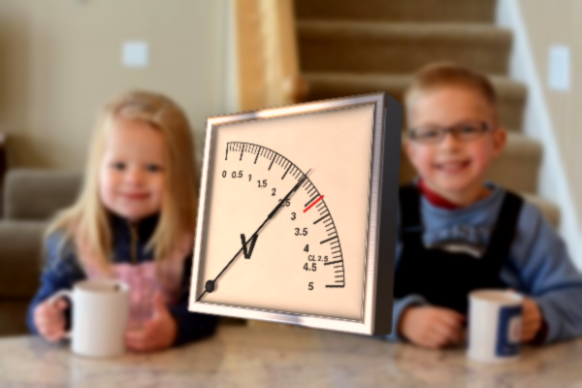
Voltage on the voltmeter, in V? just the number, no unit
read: 2.5
